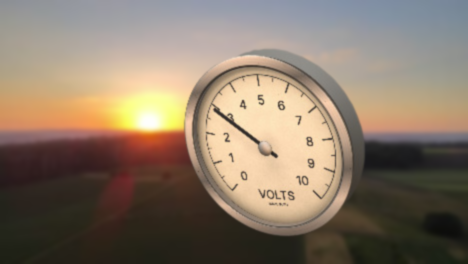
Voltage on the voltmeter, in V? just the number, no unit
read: 3
